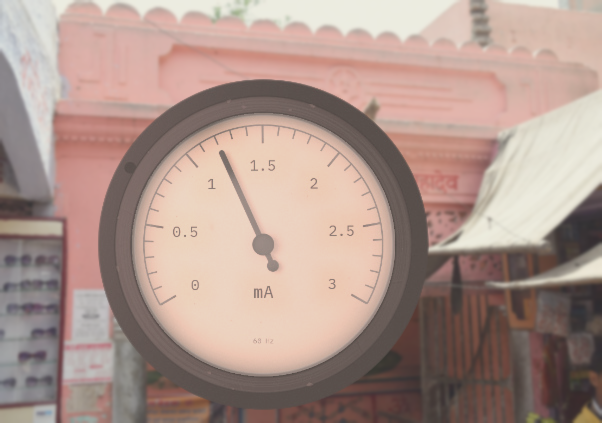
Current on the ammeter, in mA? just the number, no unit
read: 1.2
